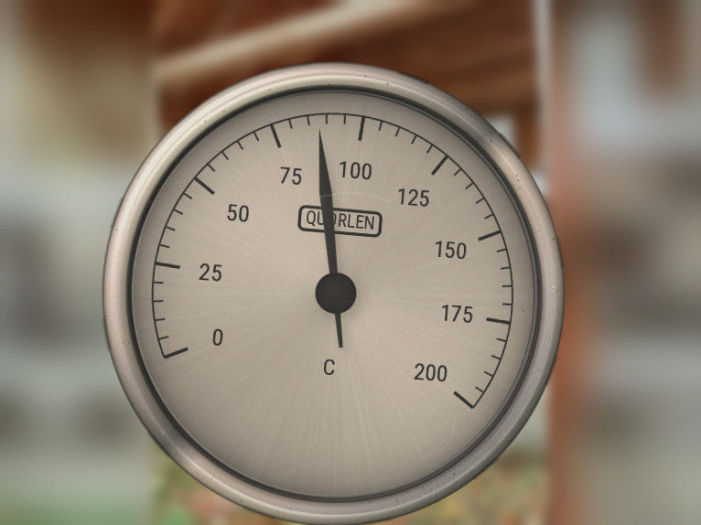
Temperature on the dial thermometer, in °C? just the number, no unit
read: 87.5
